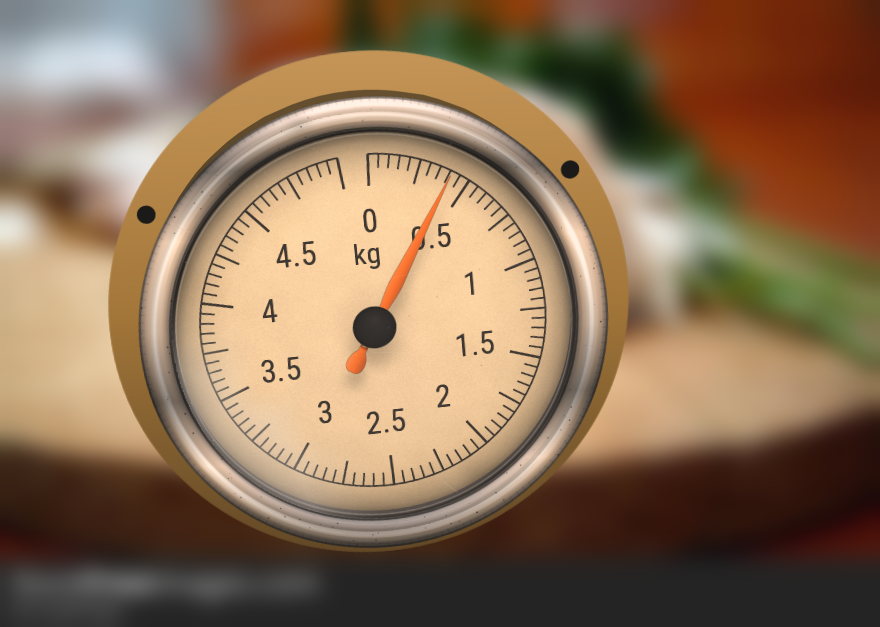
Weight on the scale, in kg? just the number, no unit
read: 0.4
